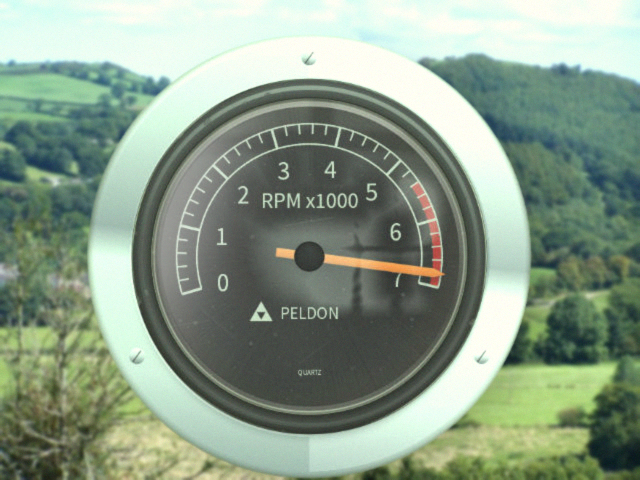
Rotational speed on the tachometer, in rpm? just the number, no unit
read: 6800
